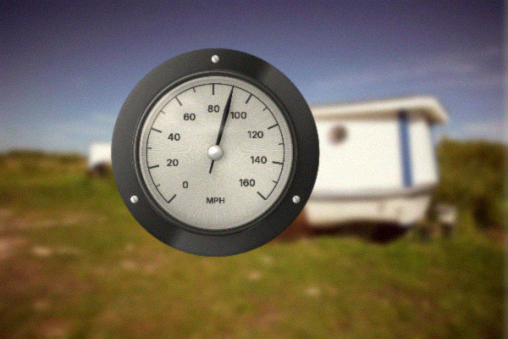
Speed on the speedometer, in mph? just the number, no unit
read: 90
